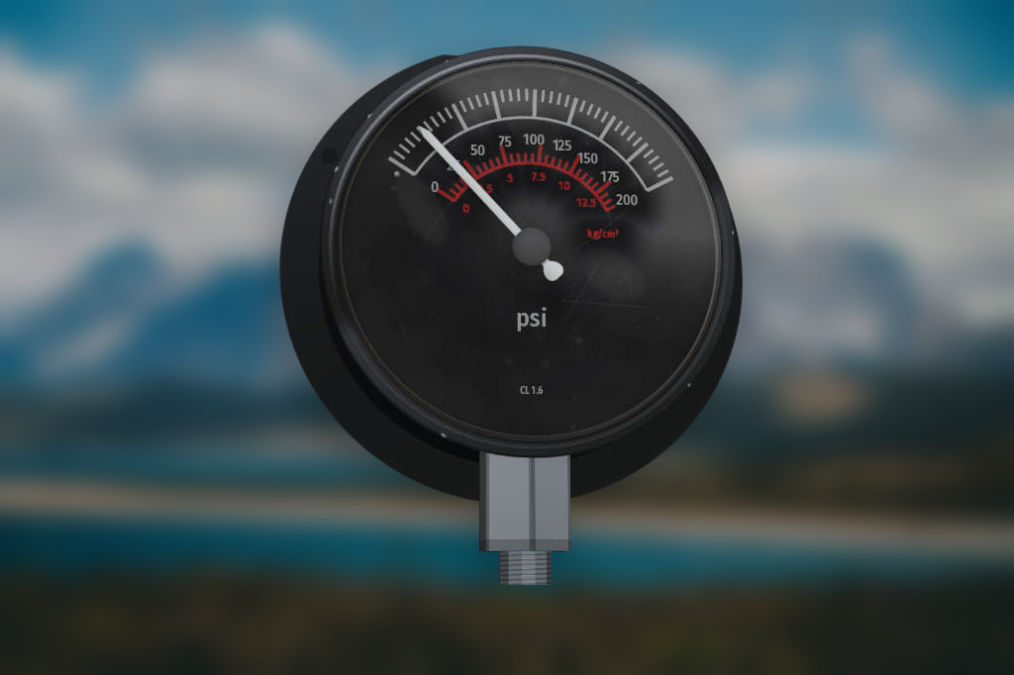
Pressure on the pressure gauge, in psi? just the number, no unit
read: 25
